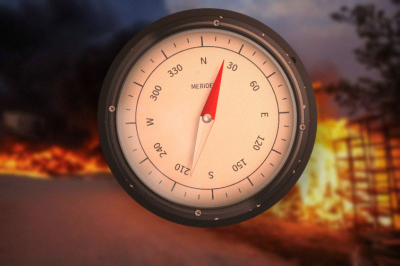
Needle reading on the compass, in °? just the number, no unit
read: 20
